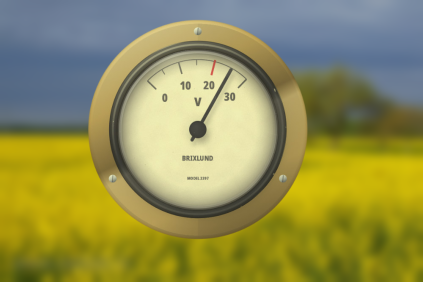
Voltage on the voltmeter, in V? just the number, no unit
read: 25
